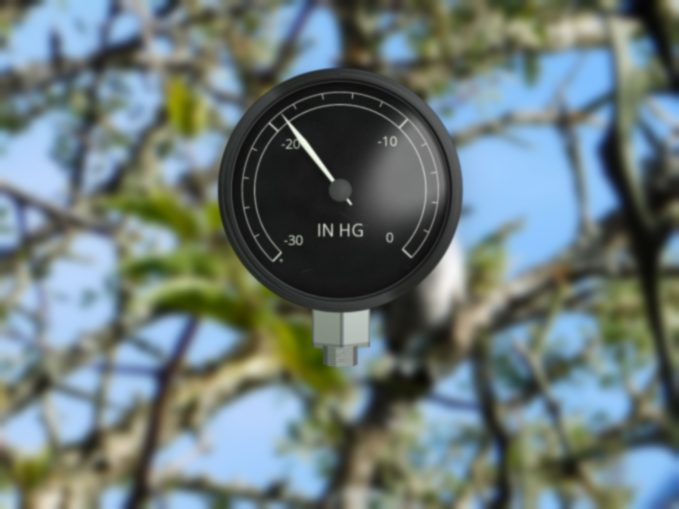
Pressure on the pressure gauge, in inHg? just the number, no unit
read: -19
